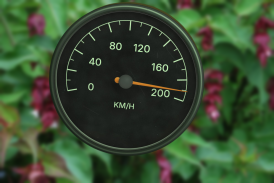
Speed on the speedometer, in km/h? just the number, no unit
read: 190
